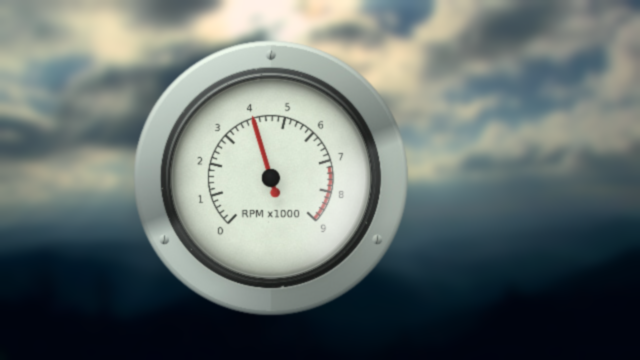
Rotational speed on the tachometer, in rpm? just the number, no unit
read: 4000
